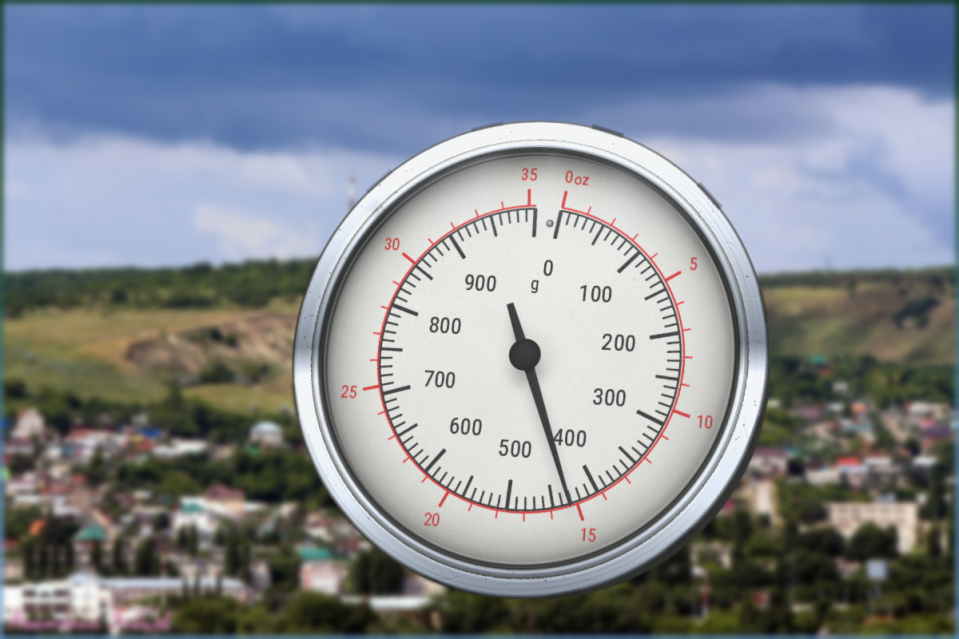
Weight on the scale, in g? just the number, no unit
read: 430
